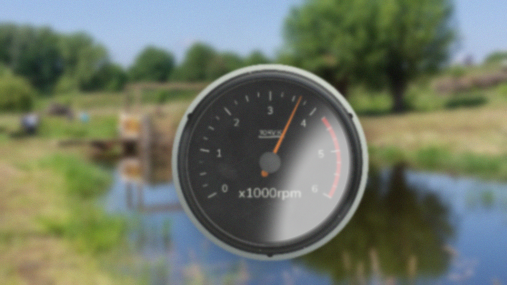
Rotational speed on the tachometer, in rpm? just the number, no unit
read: 3625
